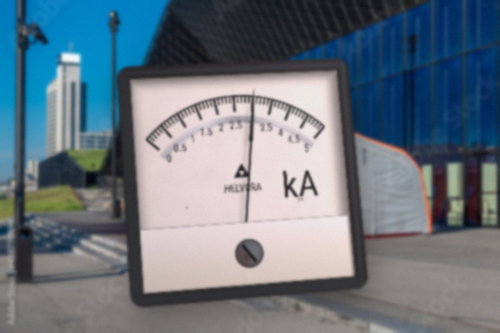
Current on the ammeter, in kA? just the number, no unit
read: 3
